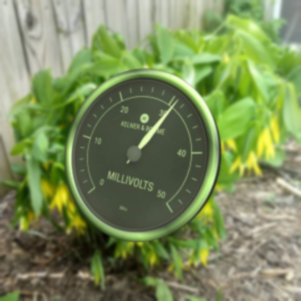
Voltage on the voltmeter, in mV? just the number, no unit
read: 31
